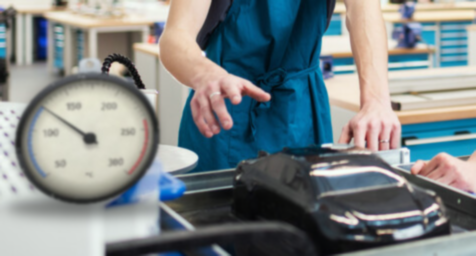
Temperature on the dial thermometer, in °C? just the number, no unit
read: 125
